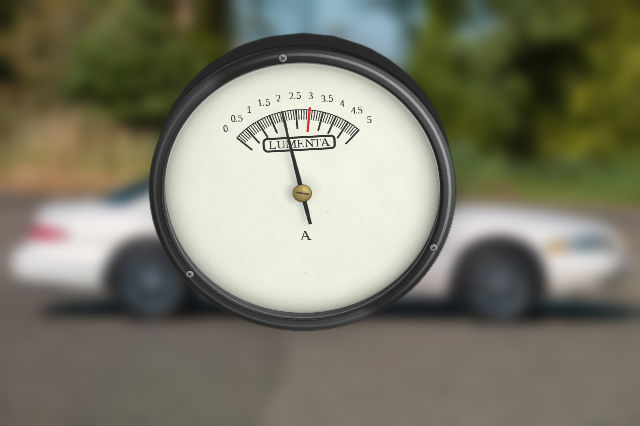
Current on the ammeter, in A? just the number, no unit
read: 2
